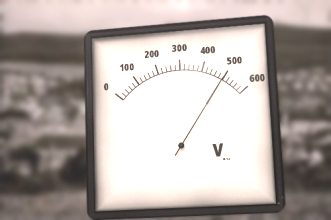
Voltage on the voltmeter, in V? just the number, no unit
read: 500
